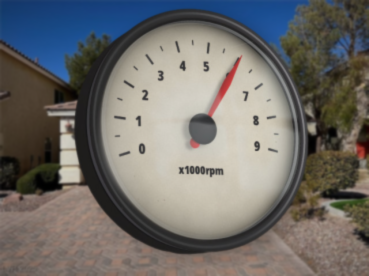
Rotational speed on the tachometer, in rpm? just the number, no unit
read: 6000
